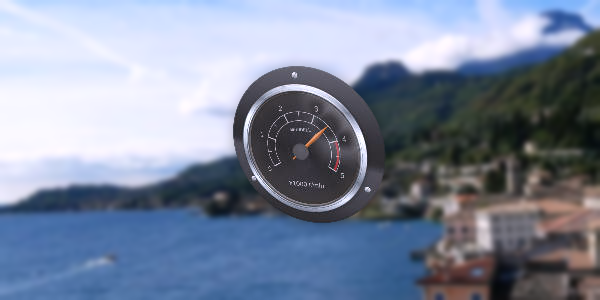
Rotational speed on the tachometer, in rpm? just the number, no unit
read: 3500
